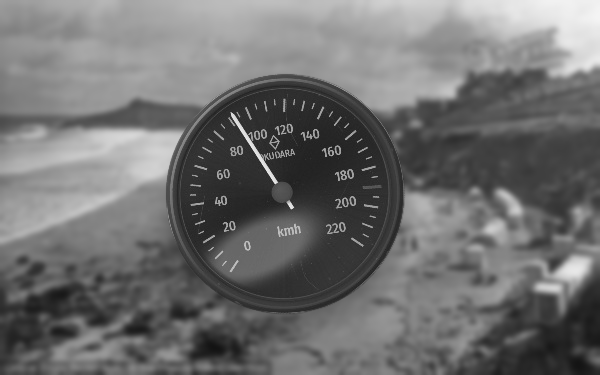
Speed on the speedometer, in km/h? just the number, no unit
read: 92.5
